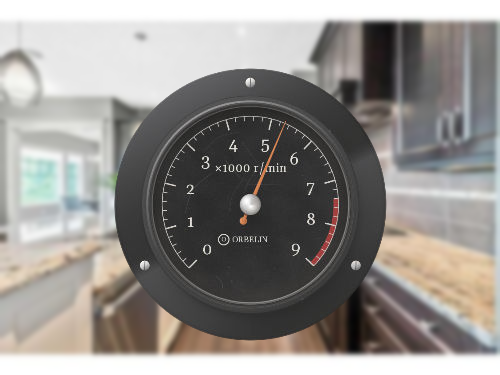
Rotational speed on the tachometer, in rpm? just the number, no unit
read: 5300
